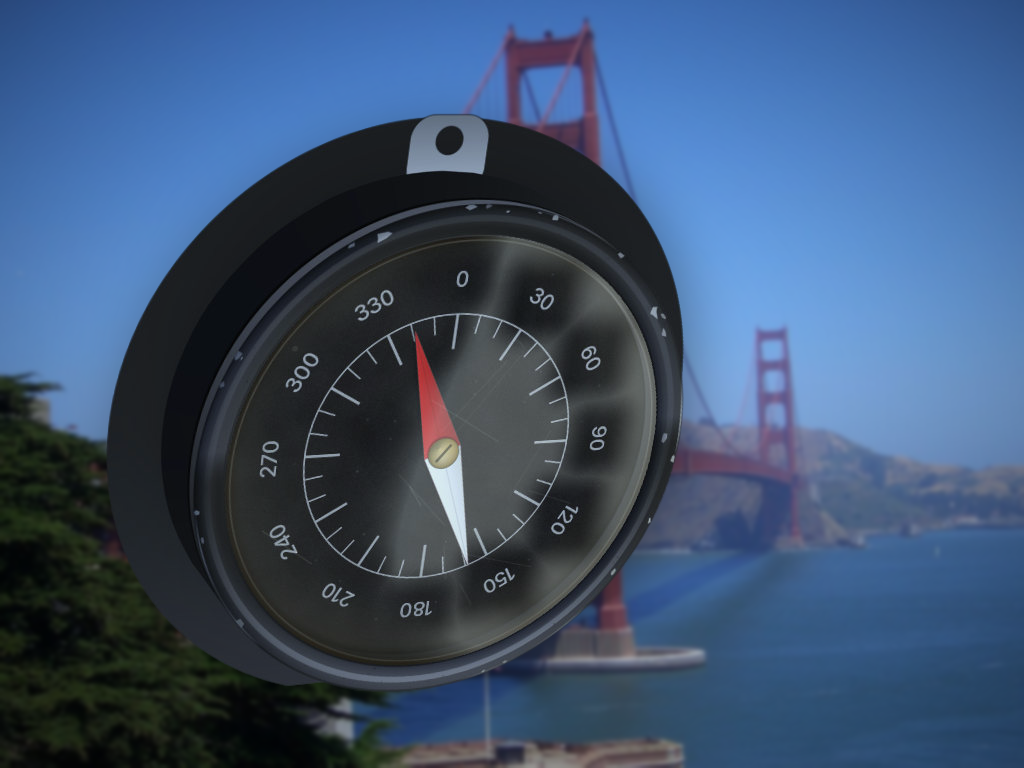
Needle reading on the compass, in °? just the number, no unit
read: 340
